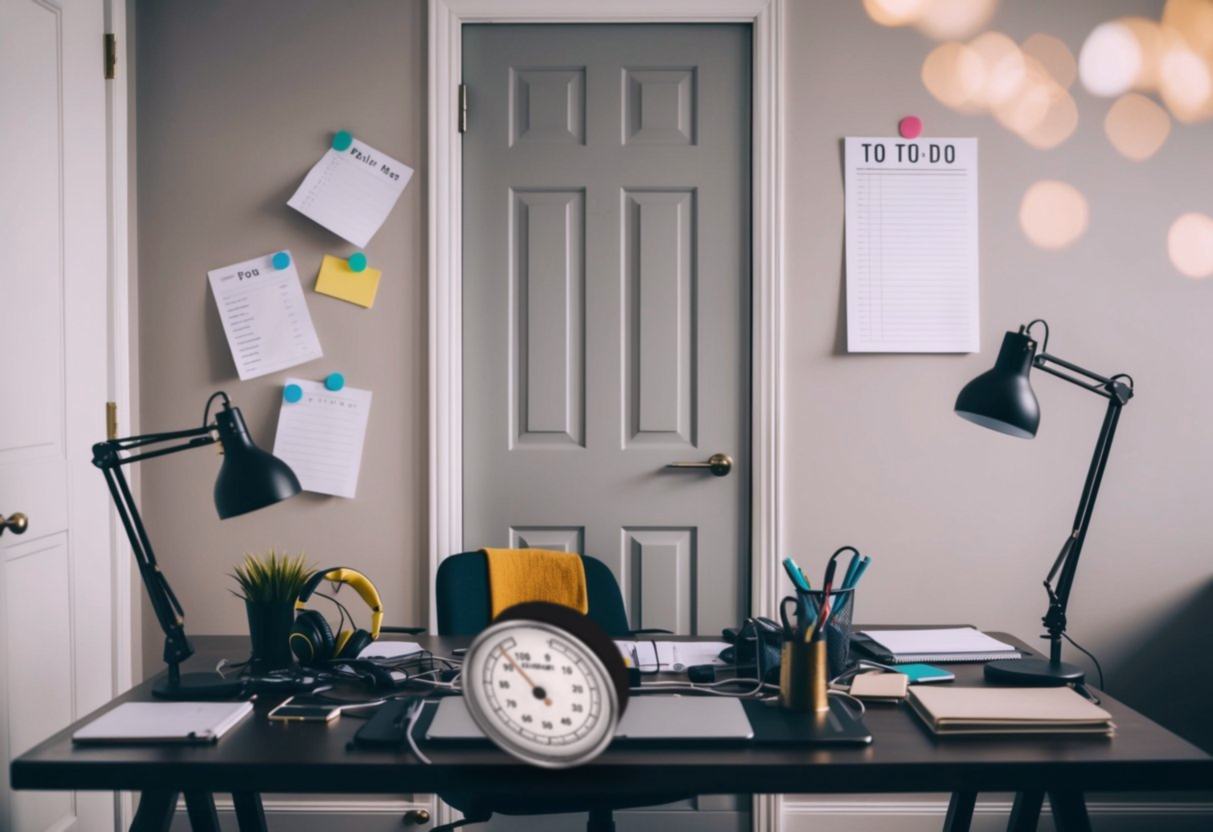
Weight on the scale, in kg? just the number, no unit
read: 95
